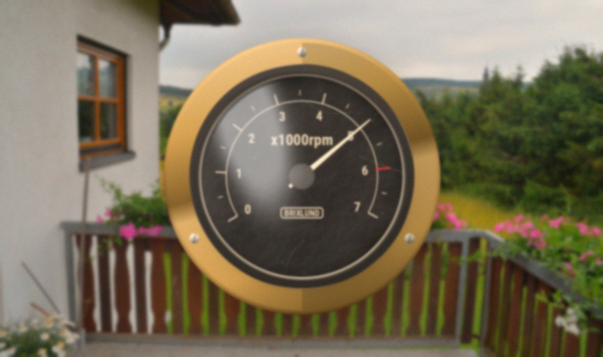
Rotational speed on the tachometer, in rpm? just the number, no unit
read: 5000
